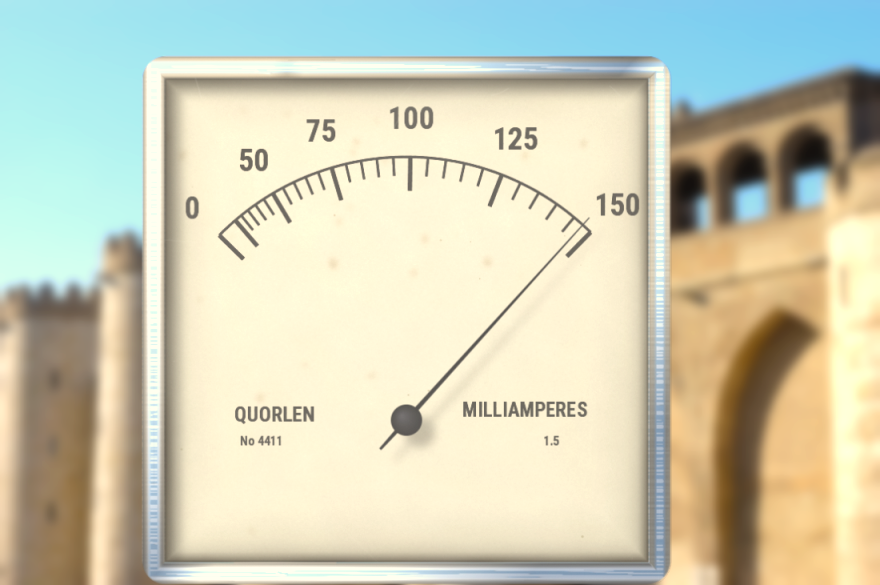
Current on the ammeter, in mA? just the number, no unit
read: 147.5
